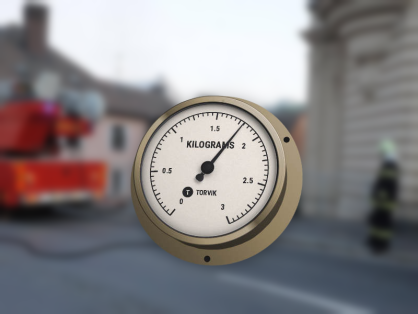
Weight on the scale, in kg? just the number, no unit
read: 1.8
